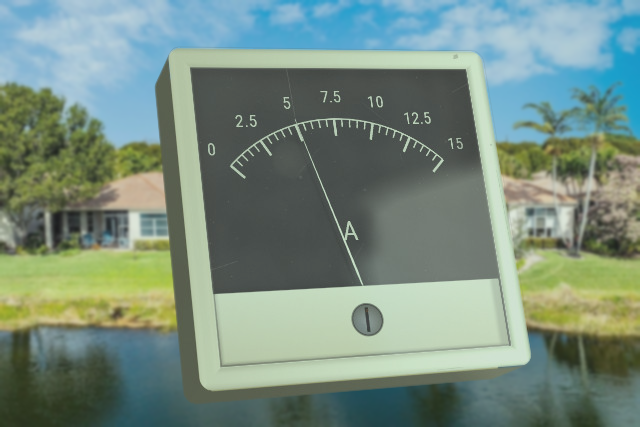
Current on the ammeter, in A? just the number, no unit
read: 5
